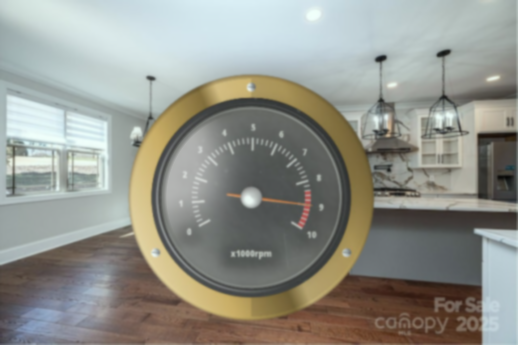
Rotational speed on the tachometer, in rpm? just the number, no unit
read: 9000
